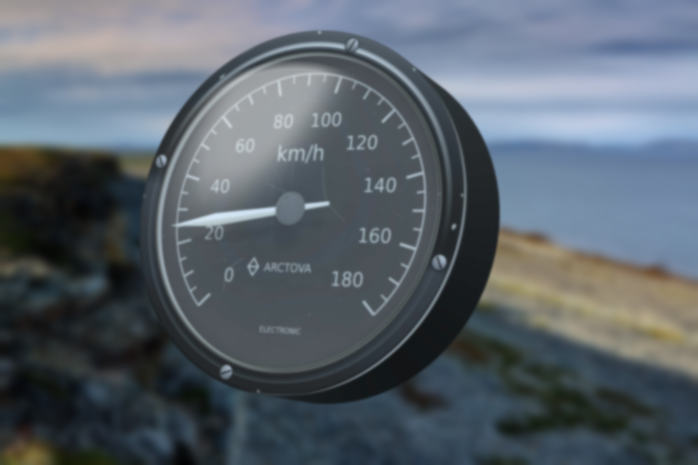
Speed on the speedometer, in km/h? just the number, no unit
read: 25
